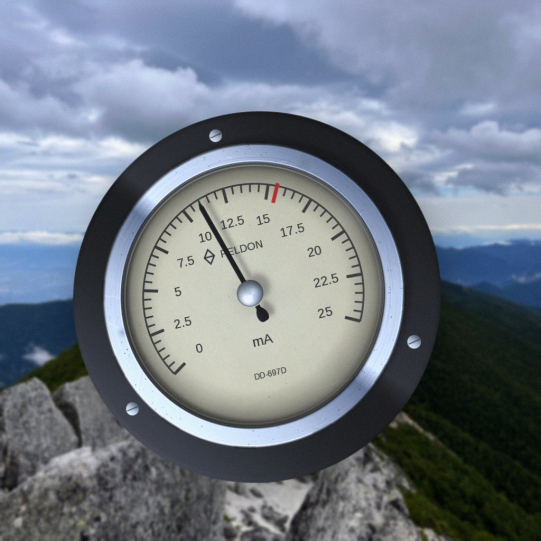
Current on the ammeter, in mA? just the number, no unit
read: 11
